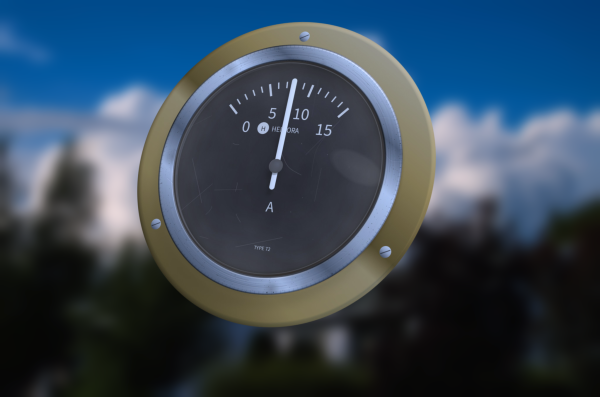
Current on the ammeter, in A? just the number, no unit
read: 8
